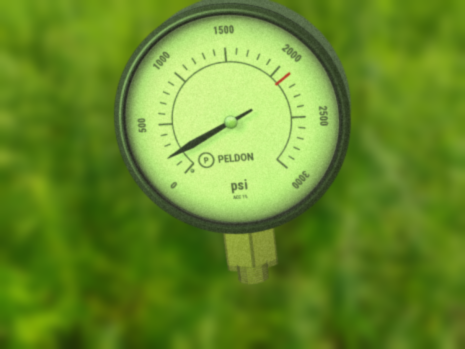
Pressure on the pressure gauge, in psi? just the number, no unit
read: 200
